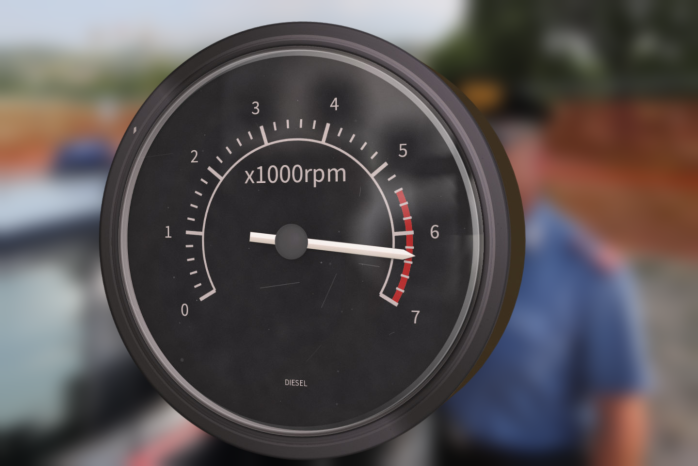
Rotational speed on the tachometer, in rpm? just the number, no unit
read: 6300
